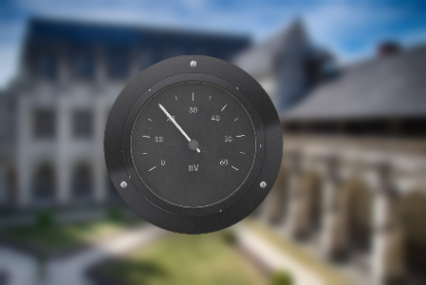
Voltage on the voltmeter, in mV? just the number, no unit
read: 20
